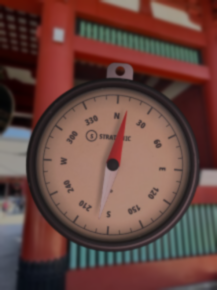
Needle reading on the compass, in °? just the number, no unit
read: 10
